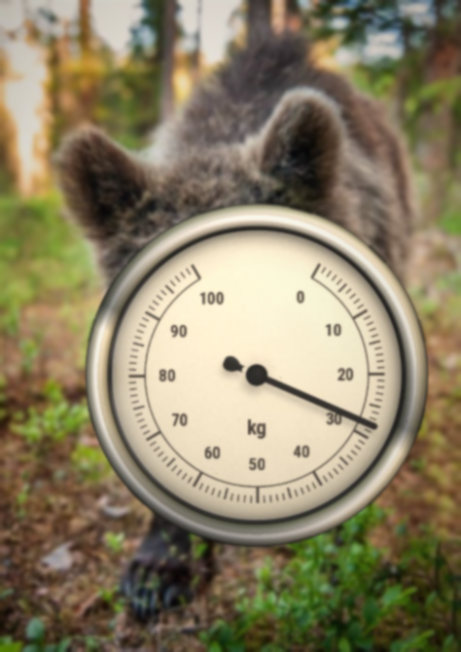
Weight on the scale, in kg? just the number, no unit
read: 28
